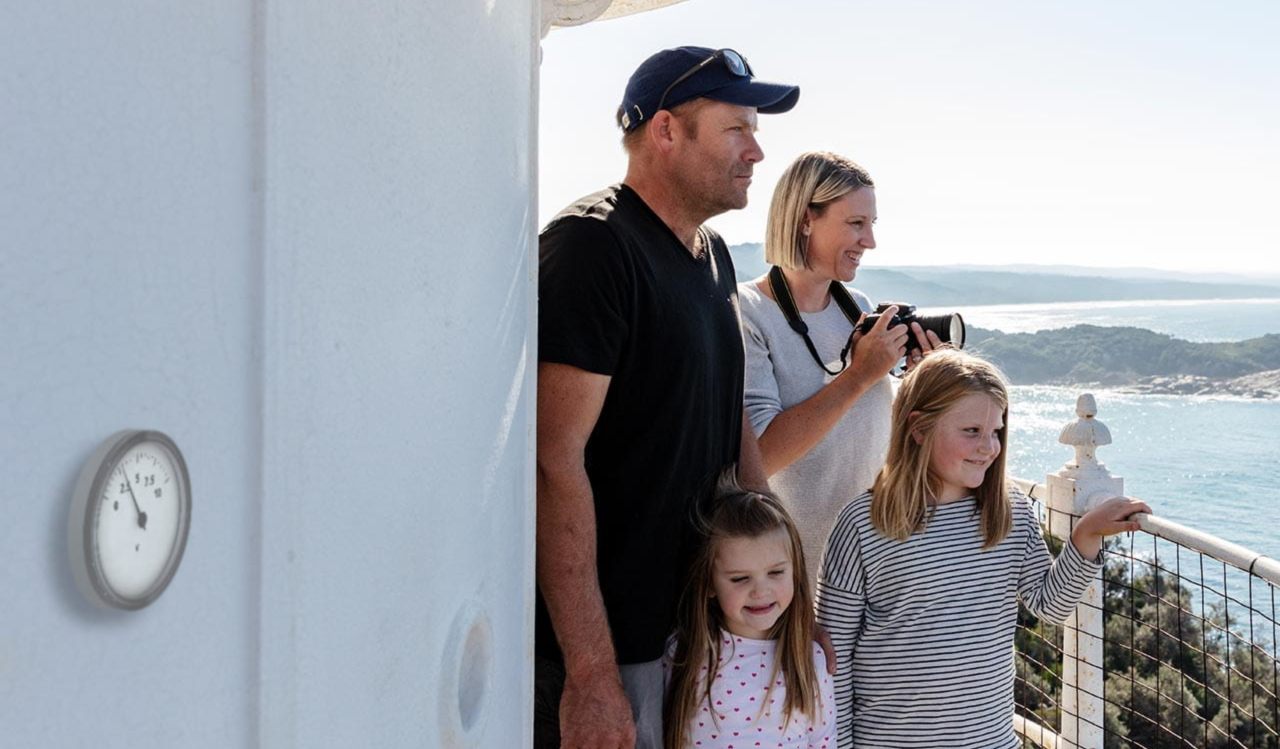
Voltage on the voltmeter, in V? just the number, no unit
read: 2.5
